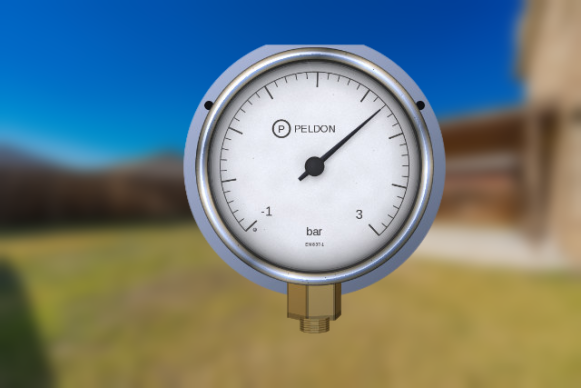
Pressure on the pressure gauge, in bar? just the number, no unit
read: 1.7
